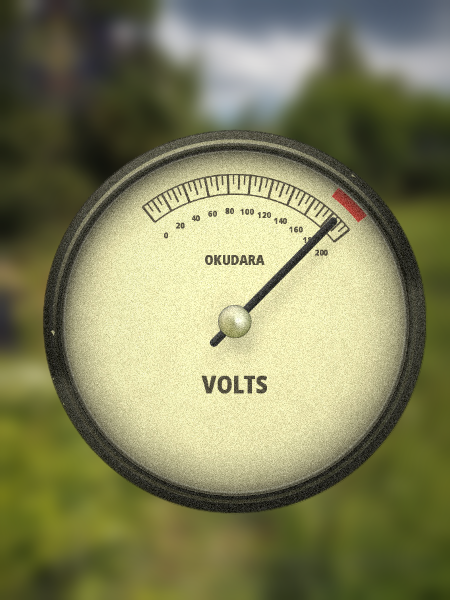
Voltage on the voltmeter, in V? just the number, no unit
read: 185
